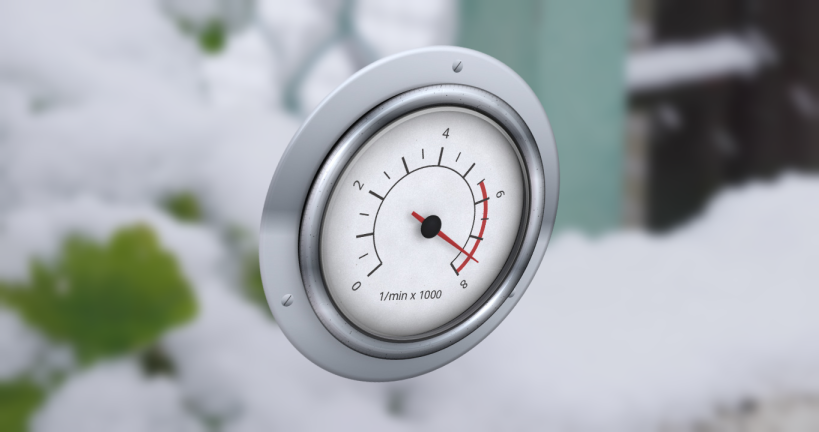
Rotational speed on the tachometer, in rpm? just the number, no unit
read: 7500
